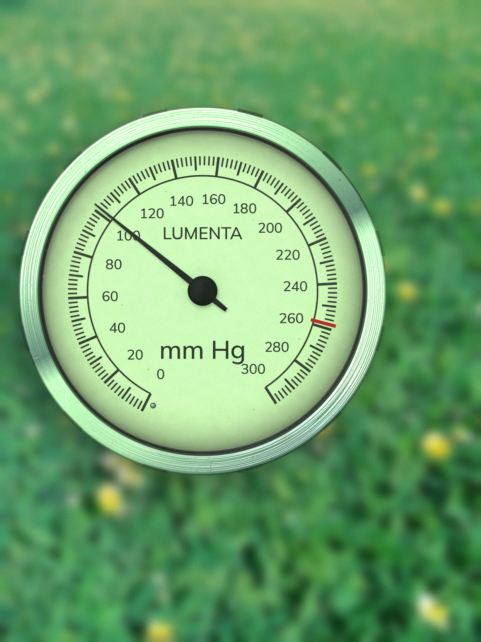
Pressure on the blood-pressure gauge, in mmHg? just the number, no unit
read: 102
